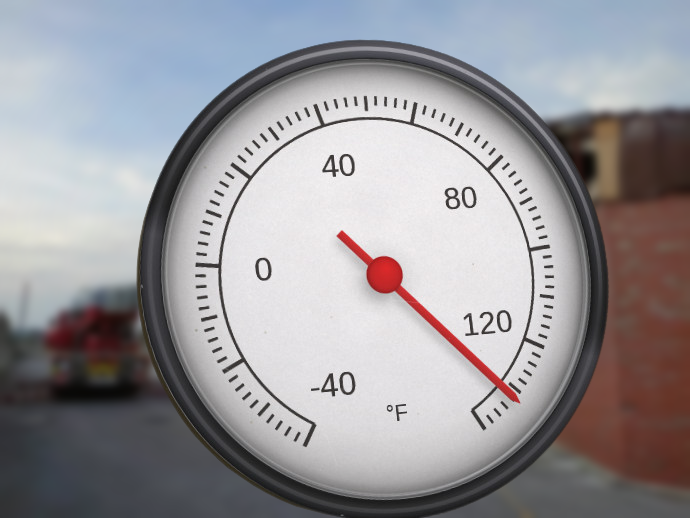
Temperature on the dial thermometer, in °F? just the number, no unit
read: 132
